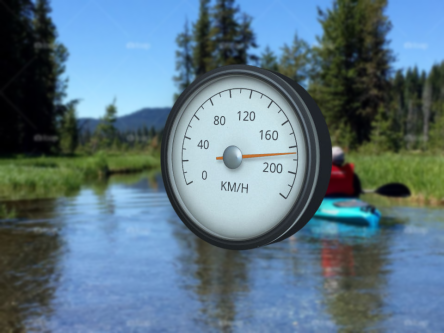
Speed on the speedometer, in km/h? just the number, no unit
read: 185
